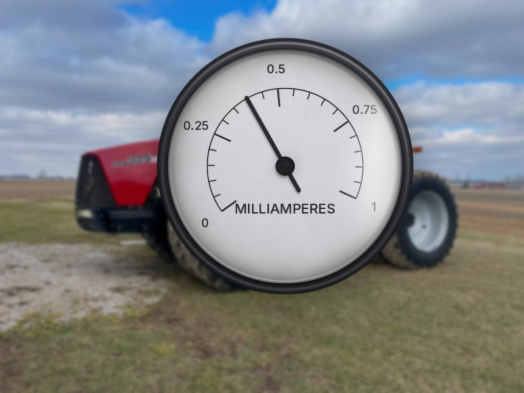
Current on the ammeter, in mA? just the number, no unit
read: 0.4
